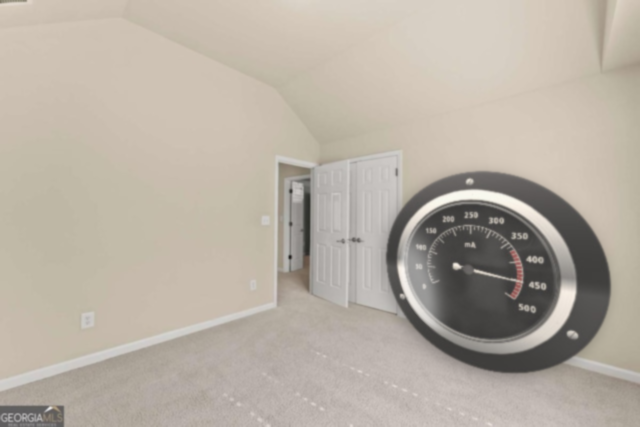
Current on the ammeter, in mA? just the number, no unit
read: 450
